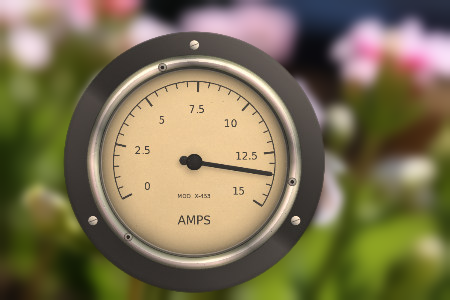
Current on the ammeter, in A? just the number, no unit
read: 13.5
